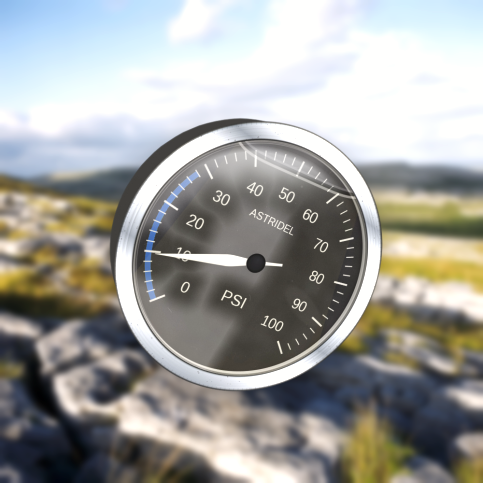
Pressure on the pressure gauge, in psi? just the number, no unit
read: 10
